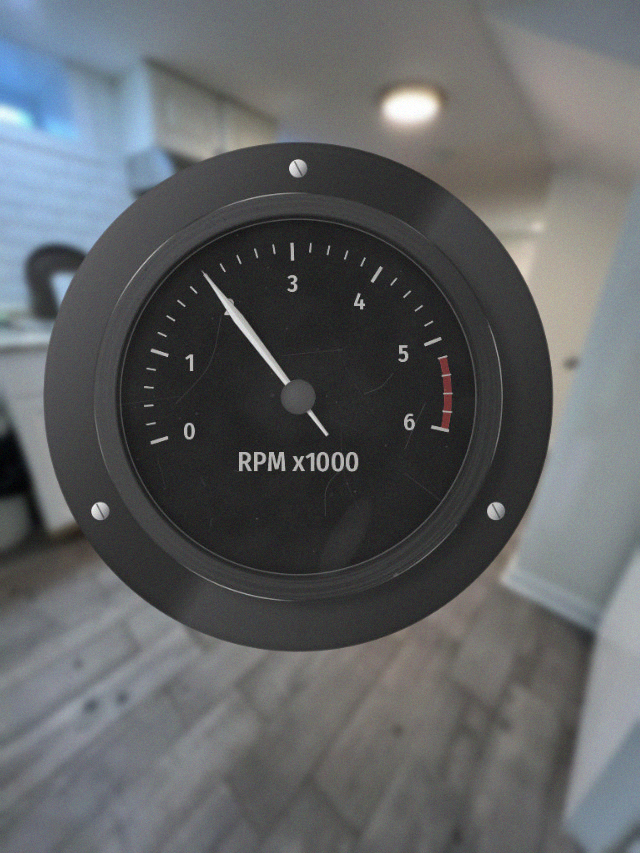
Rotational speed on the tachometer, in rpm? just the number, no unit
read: 2000
